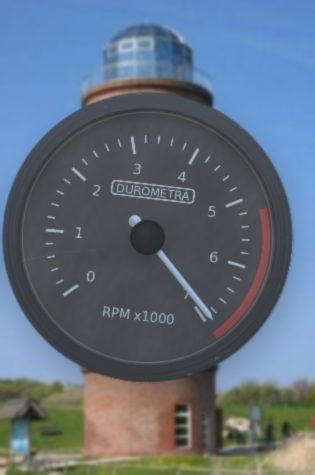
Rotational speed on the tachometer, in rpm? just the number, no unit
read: 6900
